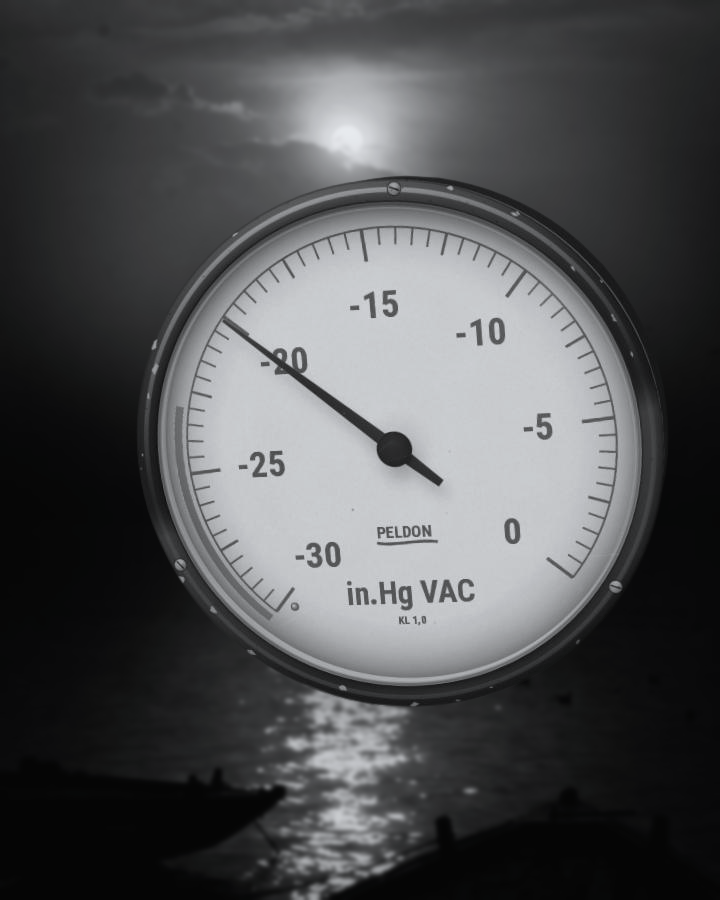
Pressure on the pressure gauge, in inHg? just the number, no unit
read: -20
